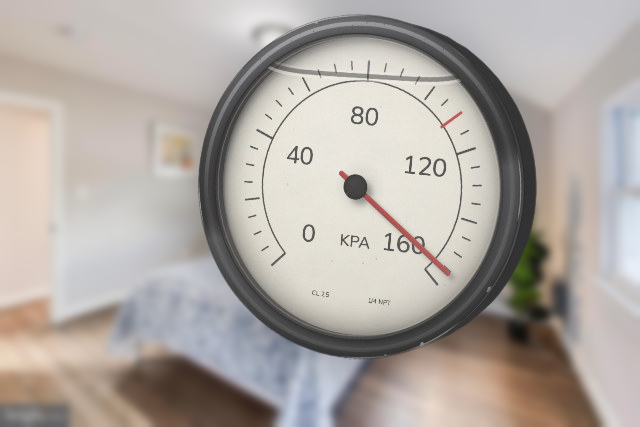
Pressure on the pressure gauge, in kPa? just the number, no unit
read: 155
